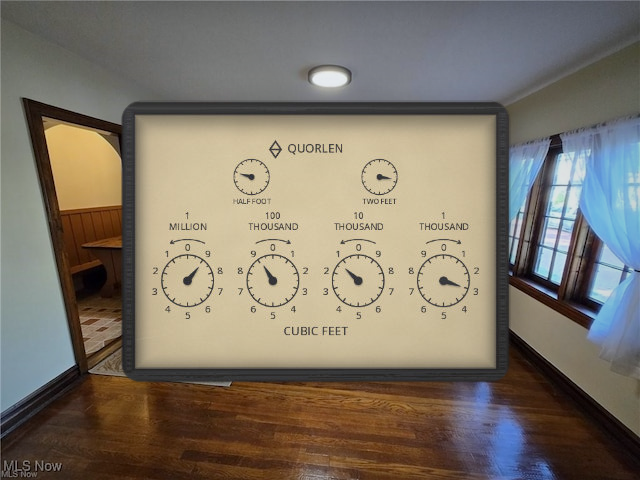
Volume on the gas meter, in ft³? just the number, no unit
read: 891300
